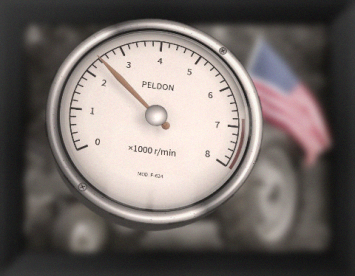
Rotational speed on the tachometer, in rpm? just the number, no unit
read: 2400
